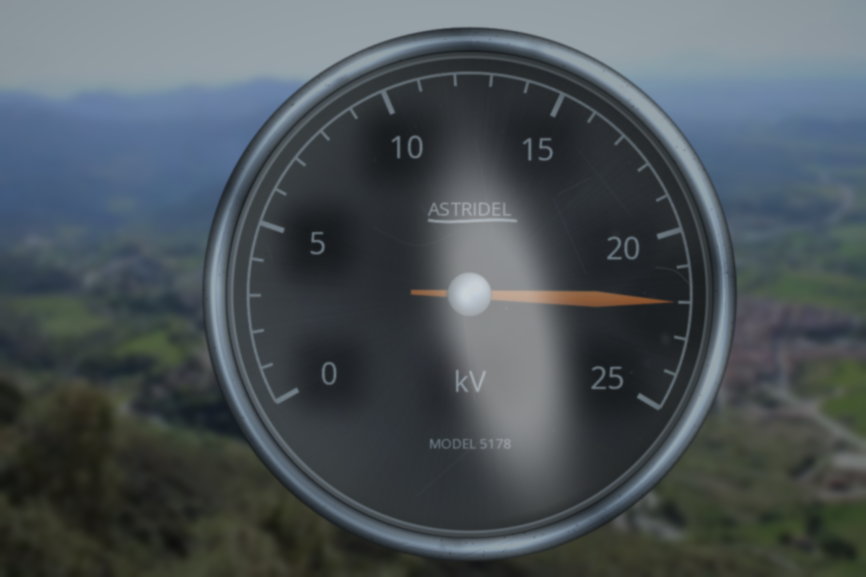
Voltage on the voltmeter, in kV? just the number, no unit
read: 22
